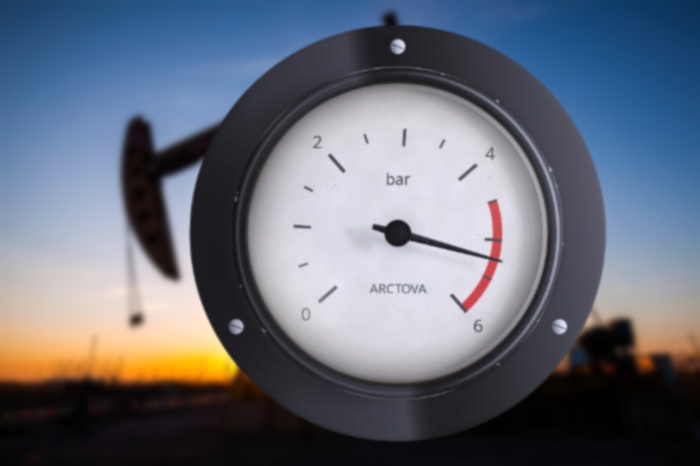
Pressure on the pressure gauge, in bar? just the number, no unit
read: 5.25
